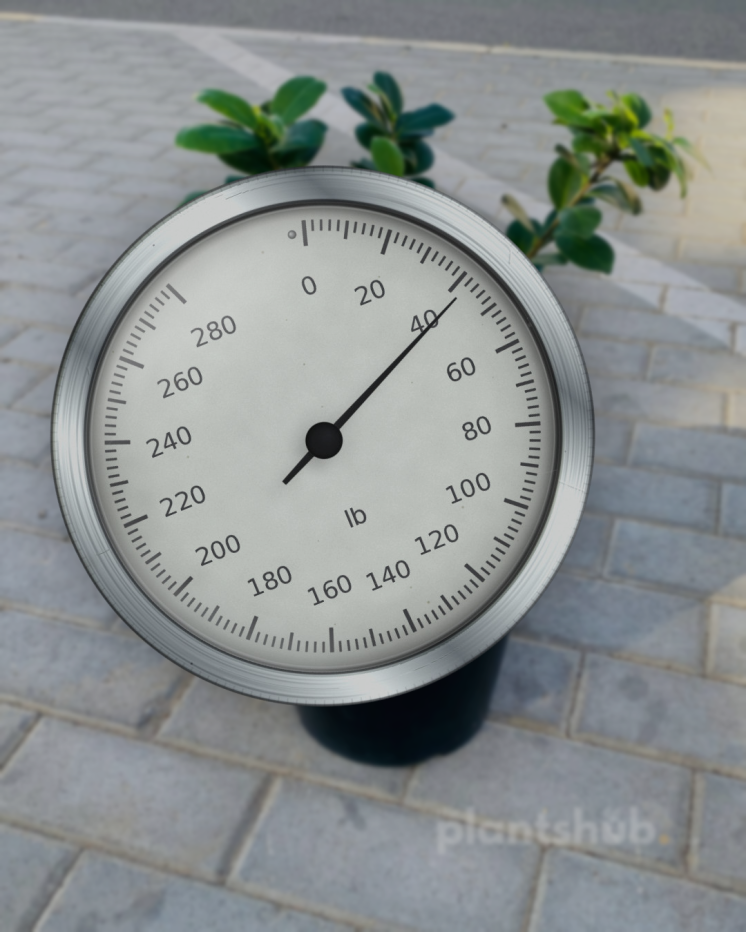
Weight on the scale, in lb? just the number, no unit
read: 42
